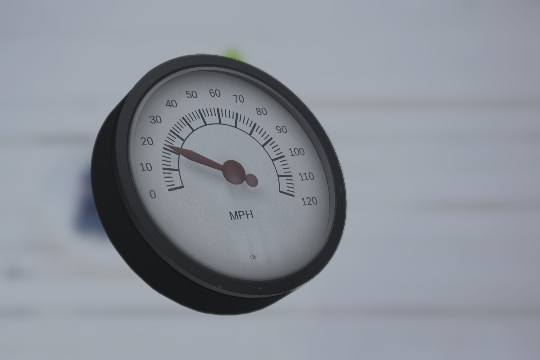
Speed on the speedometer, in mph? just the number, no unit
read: 20
